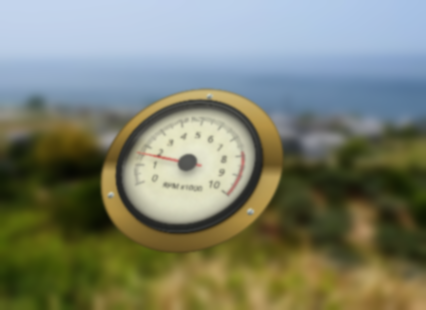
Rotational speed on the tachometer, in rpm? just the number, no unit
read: 1500
